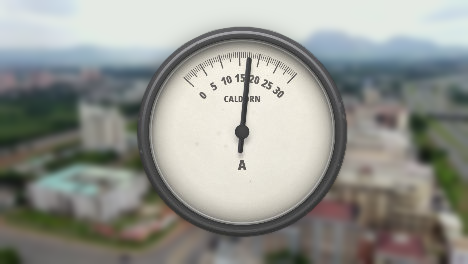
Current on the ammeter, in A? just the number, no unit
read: 17.5
